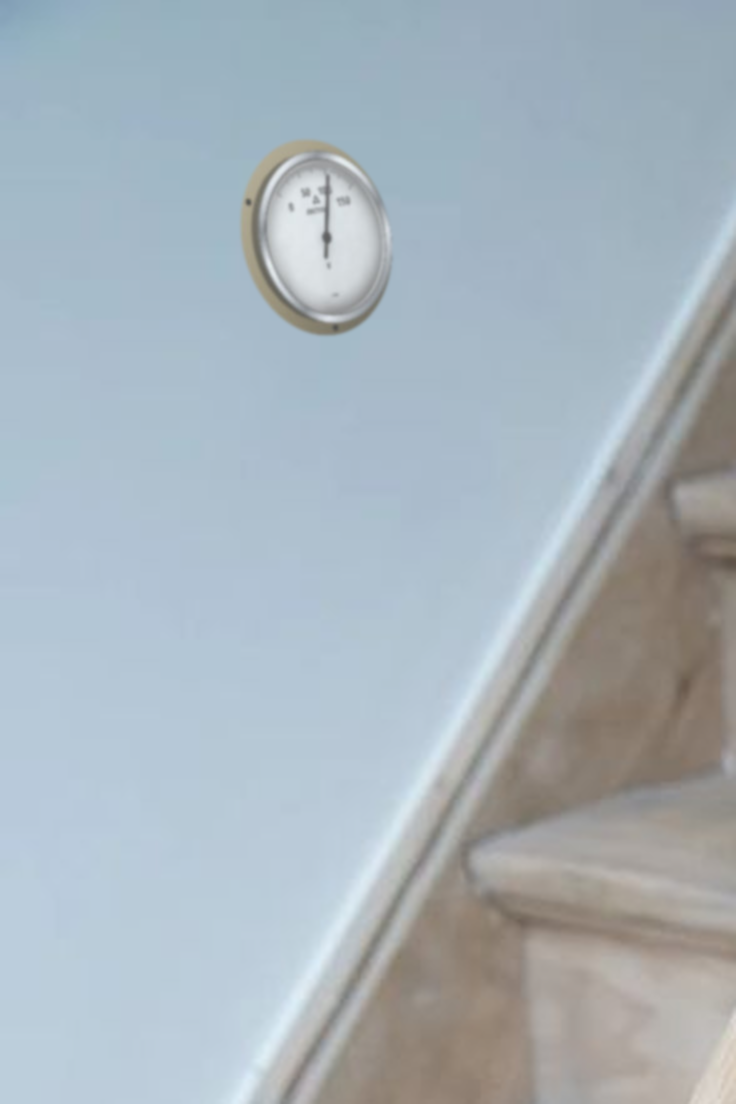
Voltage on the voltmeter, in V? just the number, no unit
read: 100
